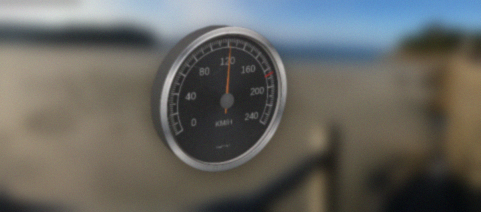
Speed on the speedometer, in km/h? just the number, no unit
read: 120
